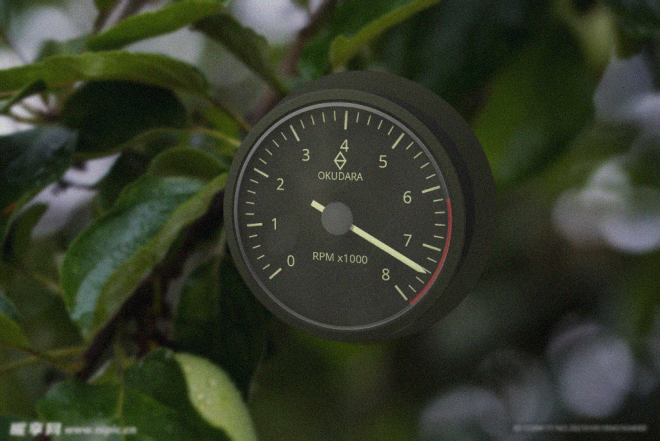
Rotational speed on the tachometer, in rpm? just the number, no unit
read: 7400
